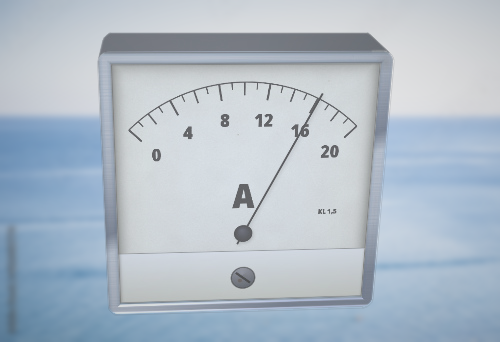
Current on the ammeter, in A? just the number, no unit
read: 16
